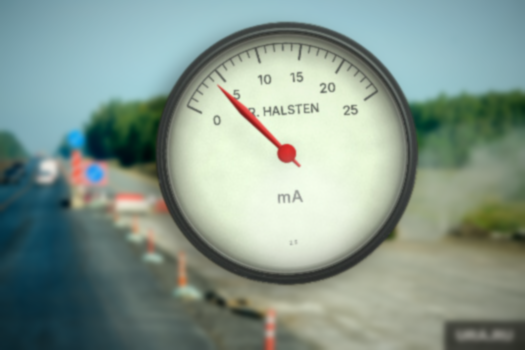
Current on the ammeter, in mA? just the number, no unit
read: 4
